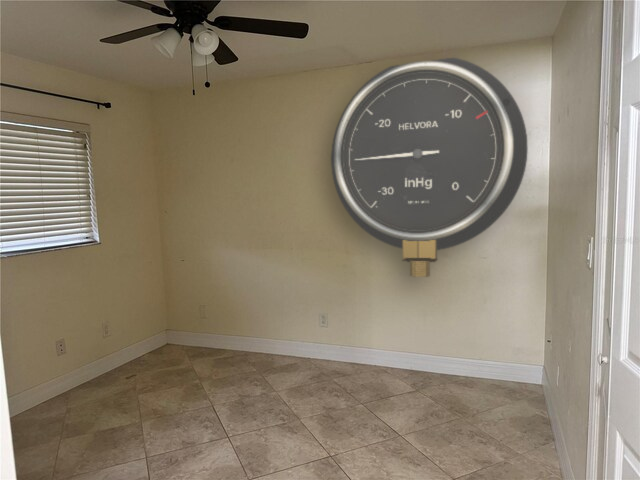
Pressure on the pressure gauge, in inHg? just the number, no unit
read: -25
